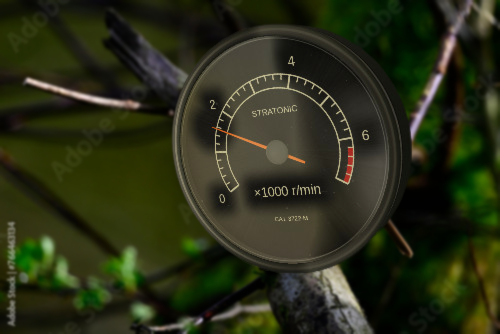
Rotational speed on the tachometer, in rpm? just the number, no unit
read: 1600
